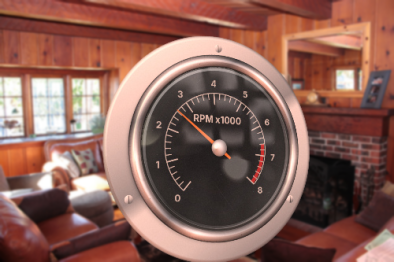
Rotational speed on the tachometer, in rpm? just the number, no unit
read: 2600
